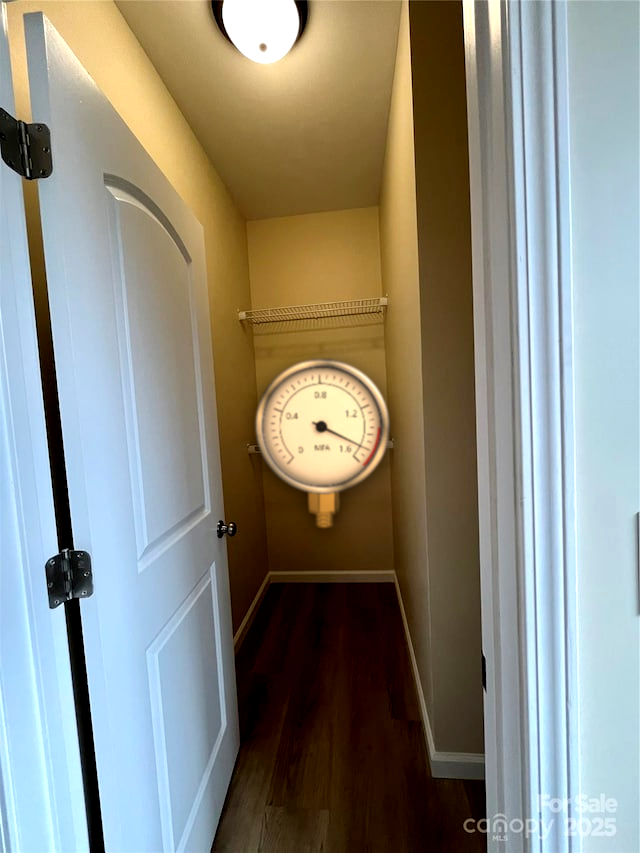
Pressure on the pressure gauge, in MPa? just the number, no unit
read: 1.5
